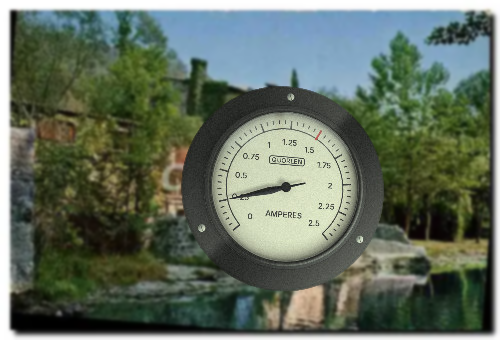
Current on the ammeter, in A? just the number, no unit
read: 0.25
